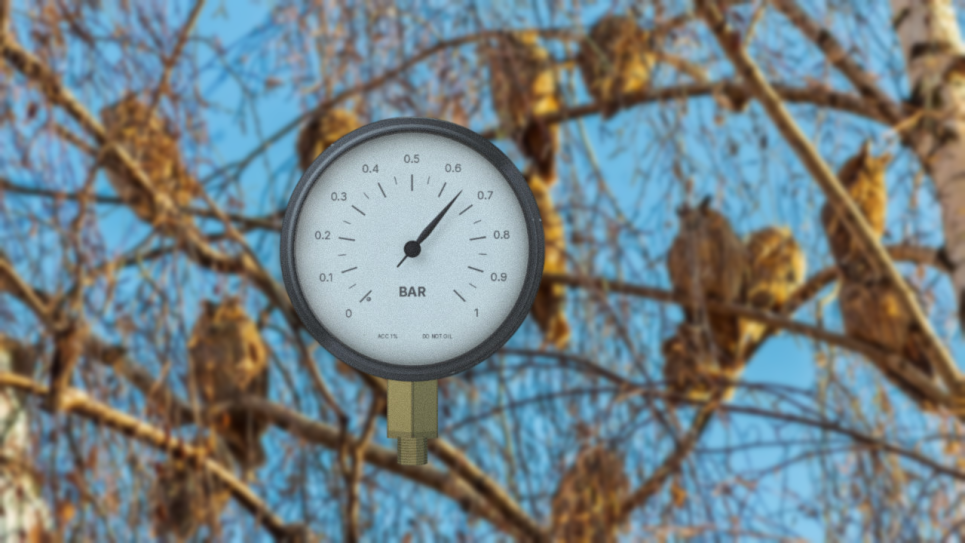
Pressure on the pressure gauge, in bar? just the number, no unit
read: 0.65
